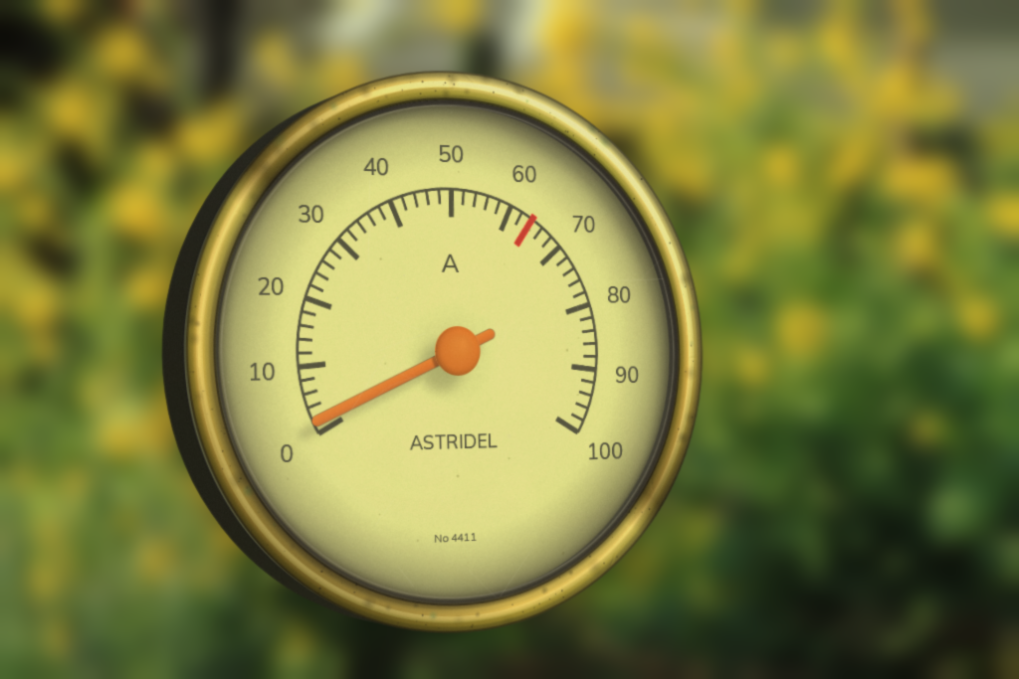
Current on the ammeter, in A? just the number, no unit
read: 2
